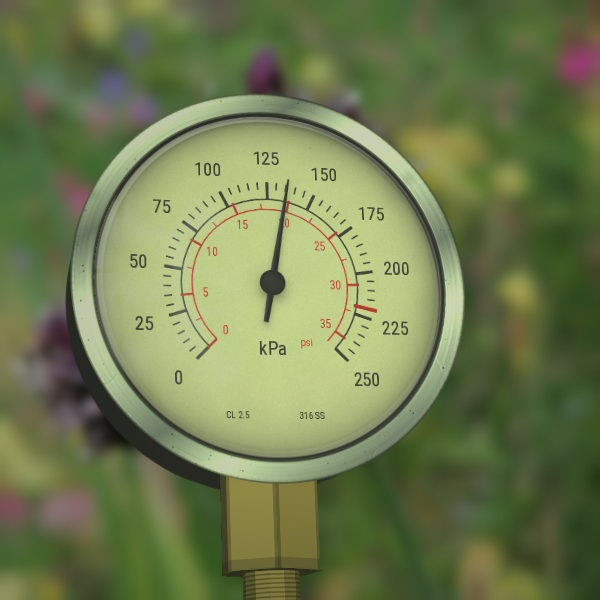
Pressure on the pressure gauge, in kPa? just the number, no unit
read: 135
